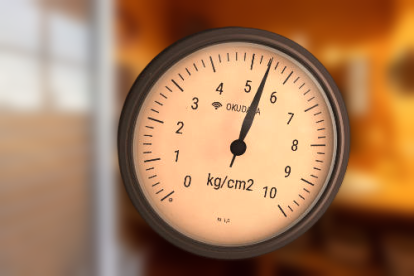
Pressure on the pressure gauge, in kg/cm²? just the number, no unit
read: 5.4
